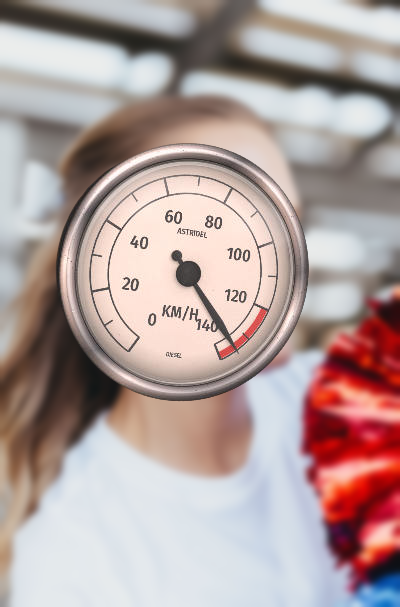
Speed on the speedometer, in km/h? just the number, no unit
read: 135
